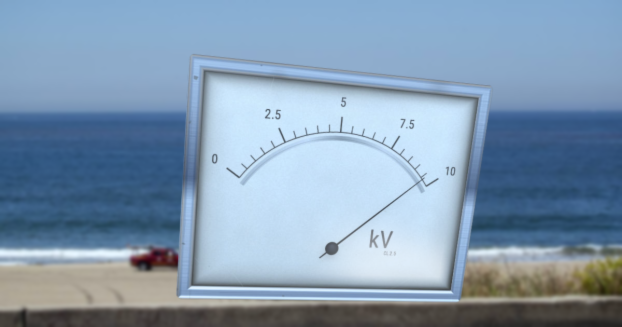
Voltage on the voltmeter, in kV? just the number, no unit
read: 9.5
